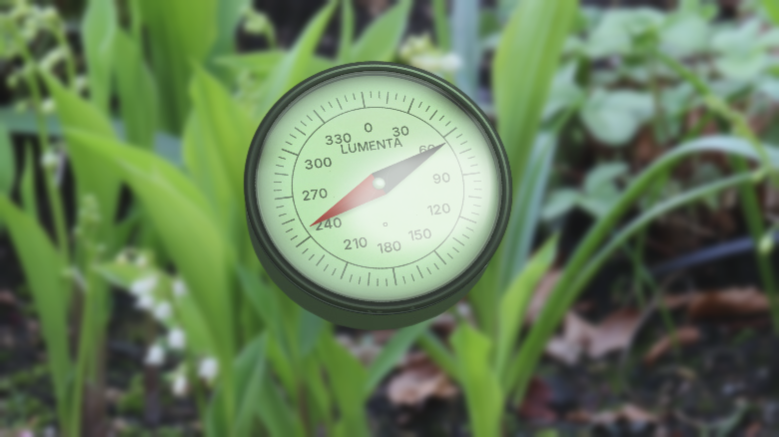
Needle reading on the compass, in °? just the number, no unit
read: 245
